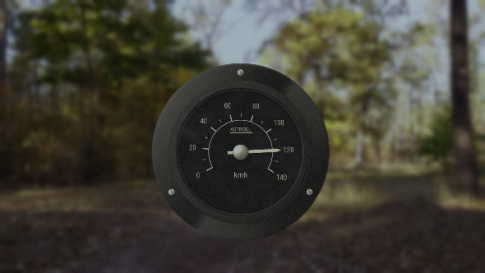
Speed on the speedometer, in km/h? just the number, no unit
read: 120
